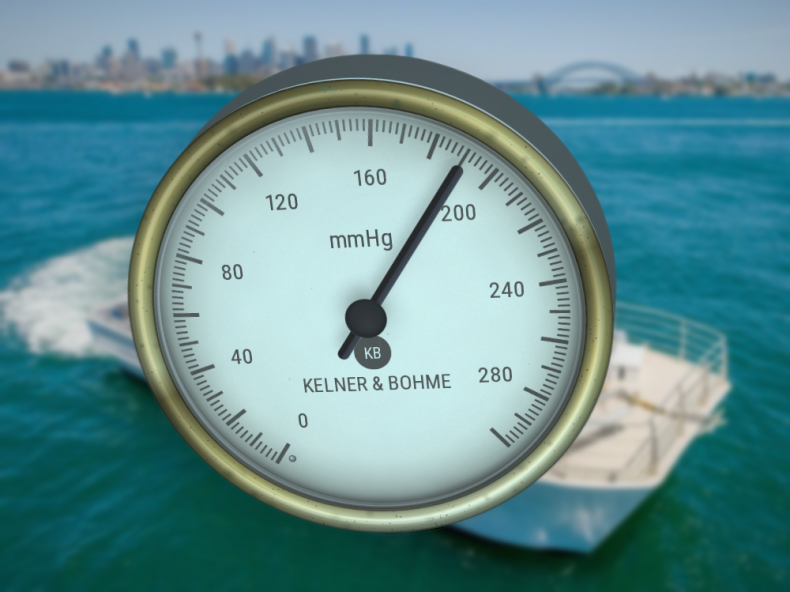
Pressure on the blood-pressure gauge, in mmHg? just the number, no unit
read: 190
